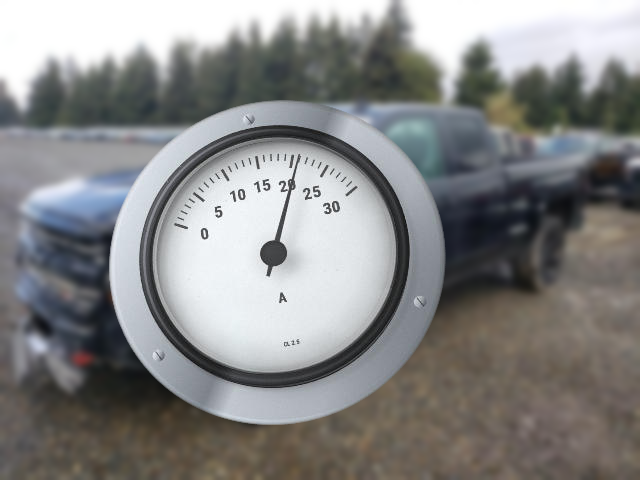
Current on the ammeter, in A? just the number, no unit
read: 21
